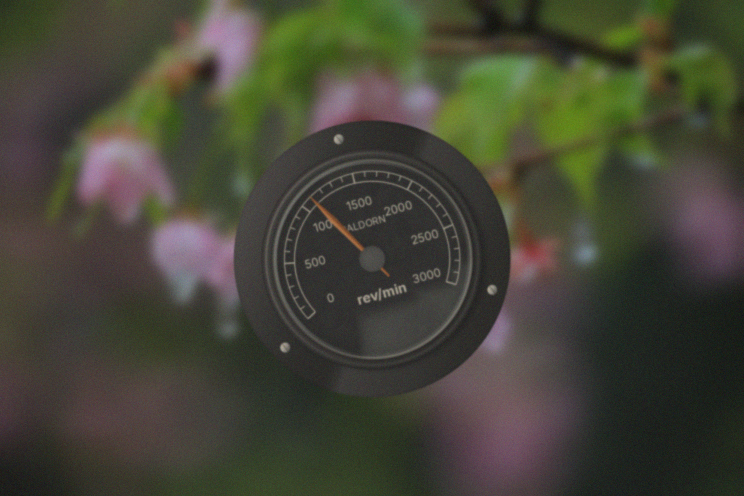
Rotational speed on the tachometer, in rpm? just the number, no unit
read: 1100
